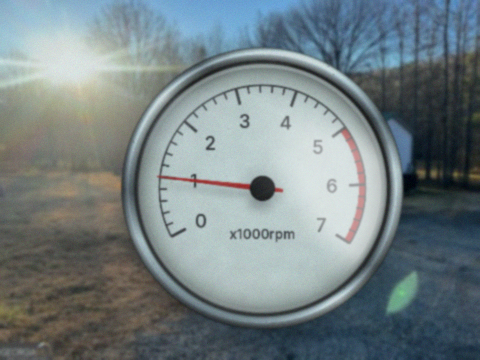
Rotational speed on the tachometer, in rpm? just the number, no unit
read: 1000
